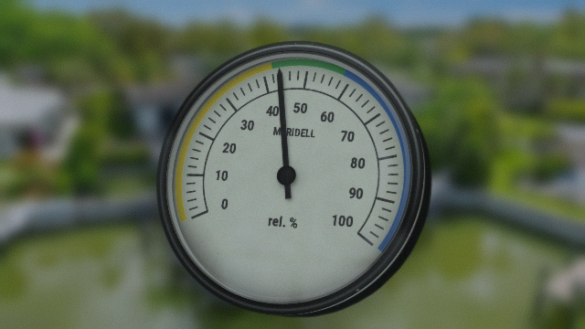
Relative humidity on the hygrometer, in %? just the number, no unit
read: 44
